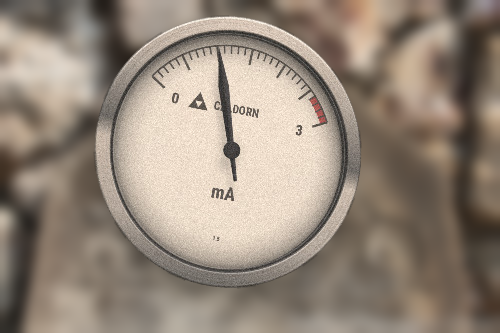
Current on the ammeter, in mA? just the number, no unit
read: 1
